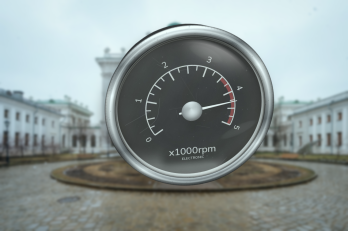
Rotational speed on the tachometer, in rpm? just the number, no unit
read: 4250
